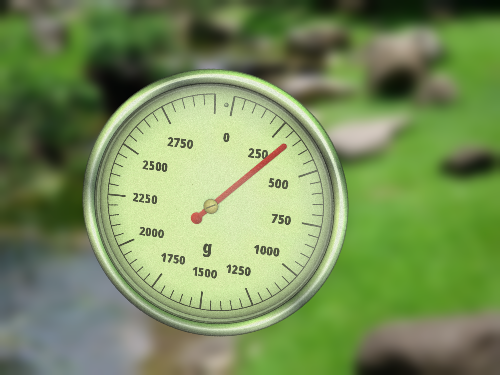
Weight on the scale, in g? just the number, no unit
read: 325
